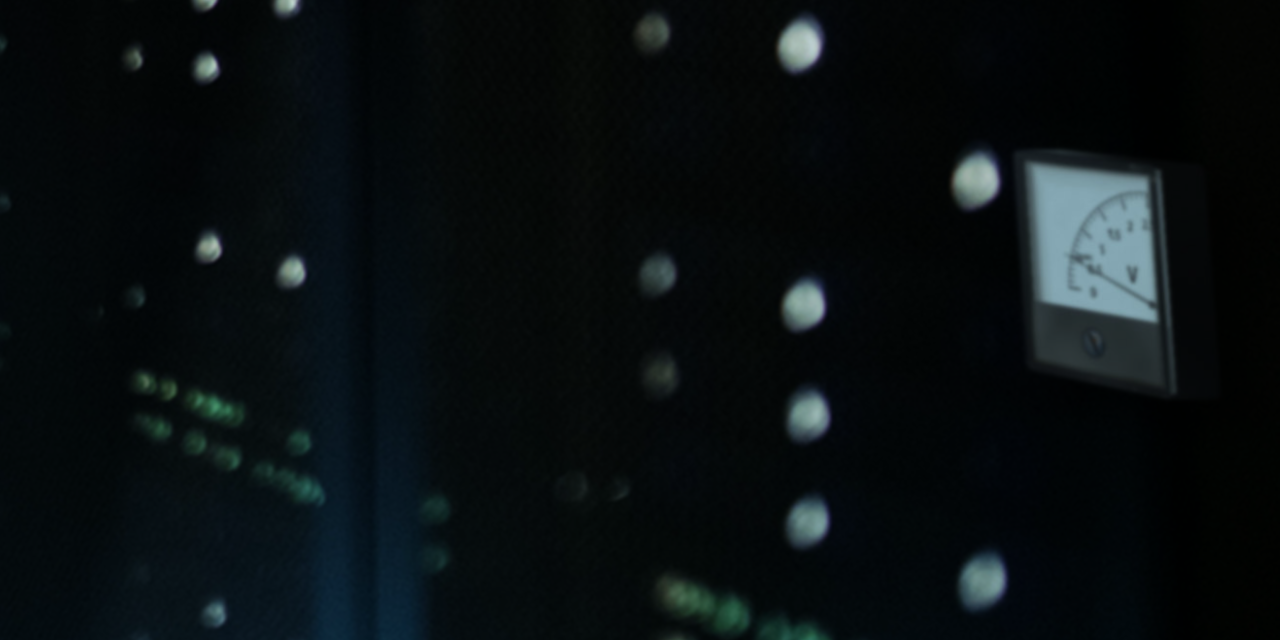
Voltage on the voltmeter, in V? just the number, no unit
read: 0.5
